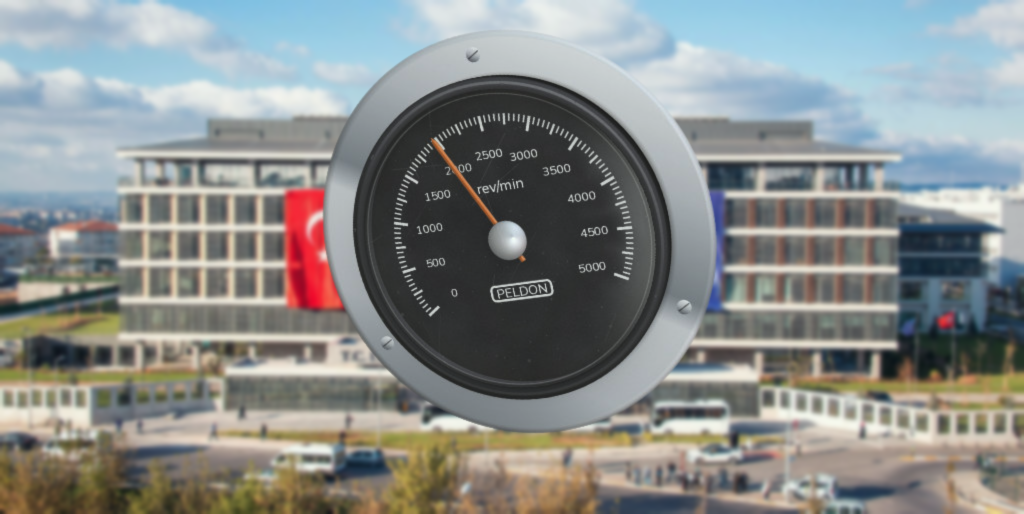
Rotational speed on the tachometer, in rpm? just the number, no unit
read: 2000
